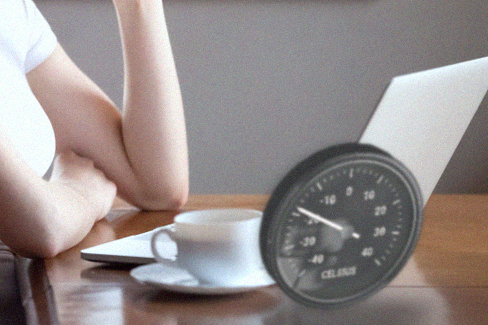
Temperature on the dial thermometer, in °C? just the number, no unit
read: -18
